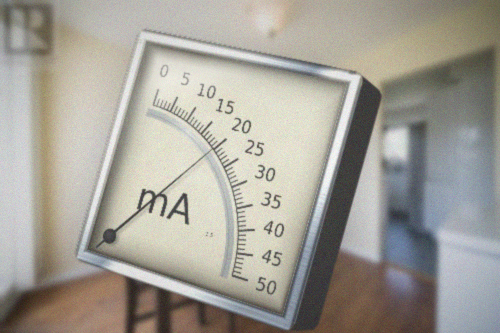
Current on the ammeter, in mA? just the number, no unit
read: 20
